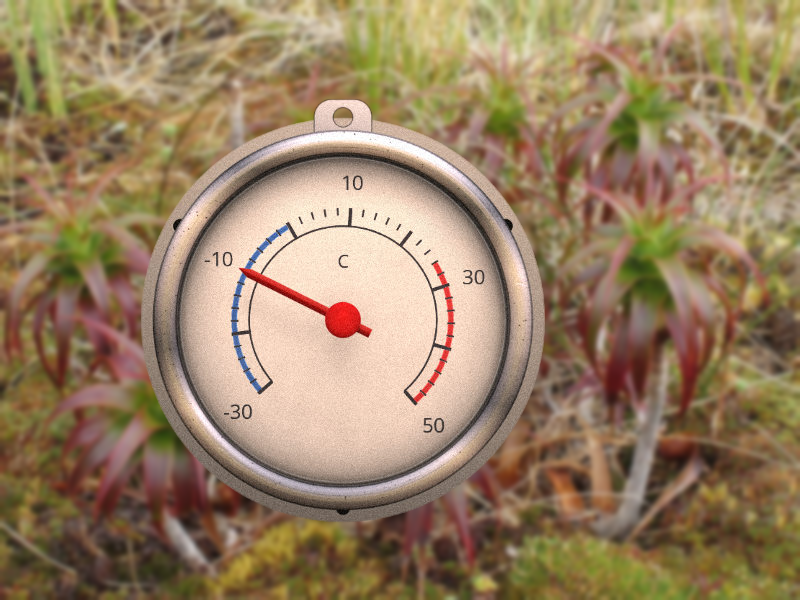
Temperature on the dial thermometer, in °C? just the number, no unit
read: -10
